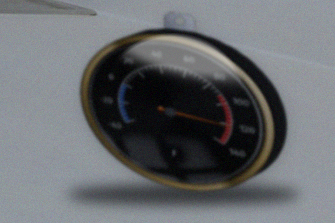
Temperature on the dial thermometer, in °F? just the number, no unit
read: 120
